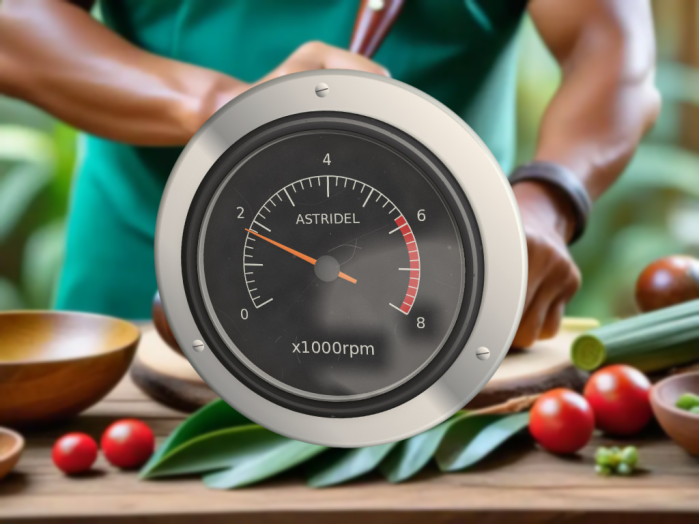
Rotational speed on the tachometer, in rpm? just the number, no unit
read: 1800
